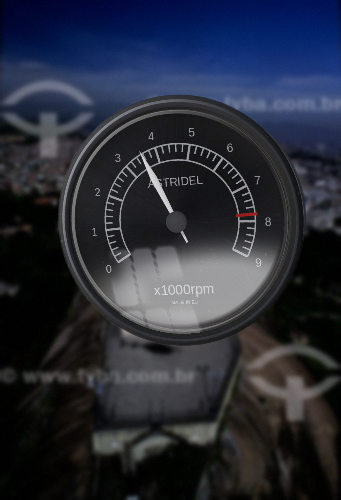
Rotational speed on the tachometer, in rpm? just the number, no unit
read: 3600
